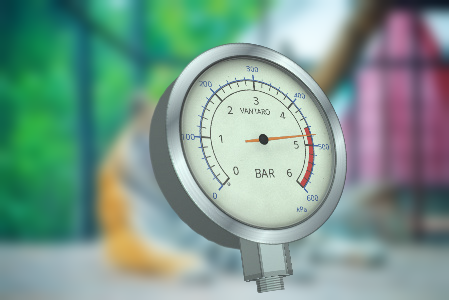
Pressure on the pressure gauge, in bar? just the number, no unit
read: 4.8
